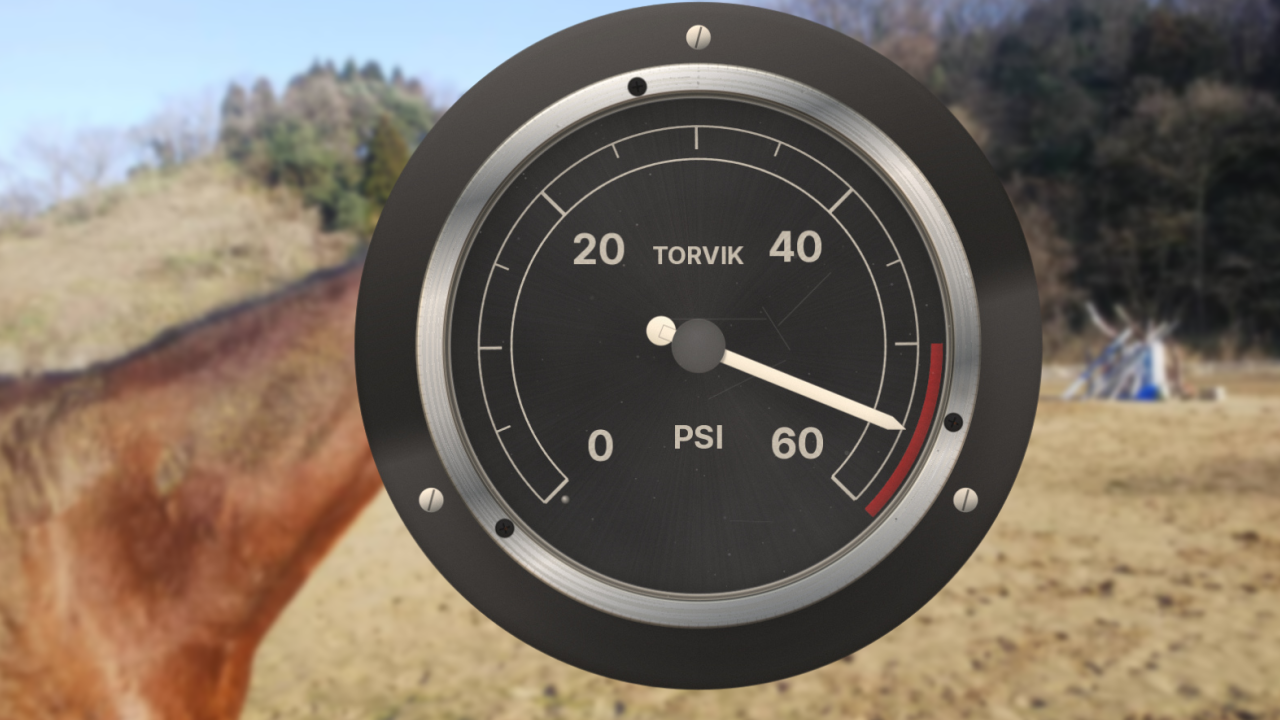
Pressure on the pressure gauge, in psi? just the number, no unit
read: 55
